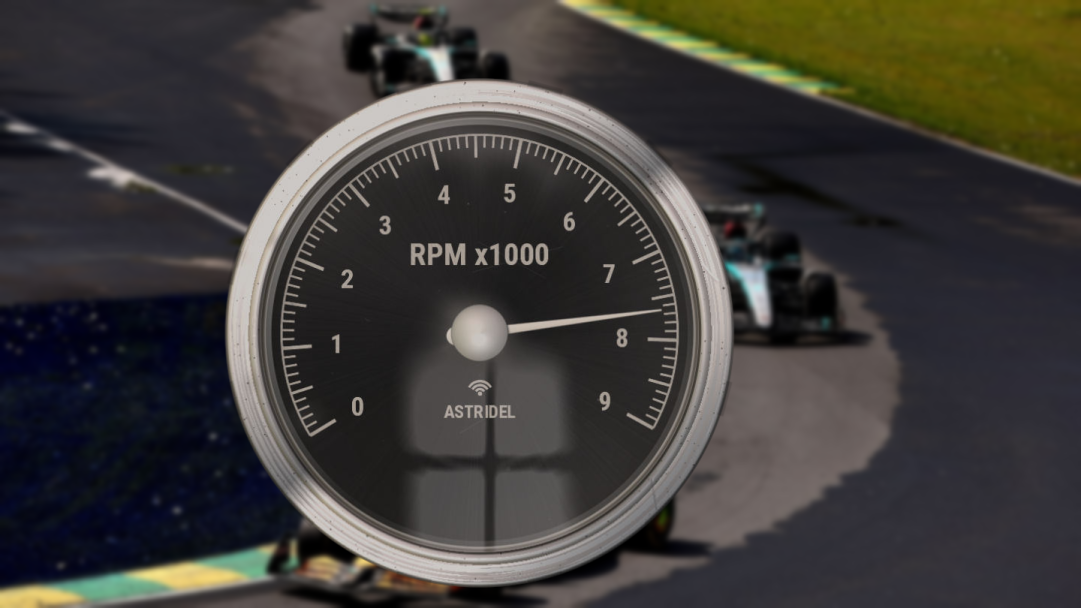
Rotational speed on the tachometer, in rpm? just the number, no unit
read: 7650
